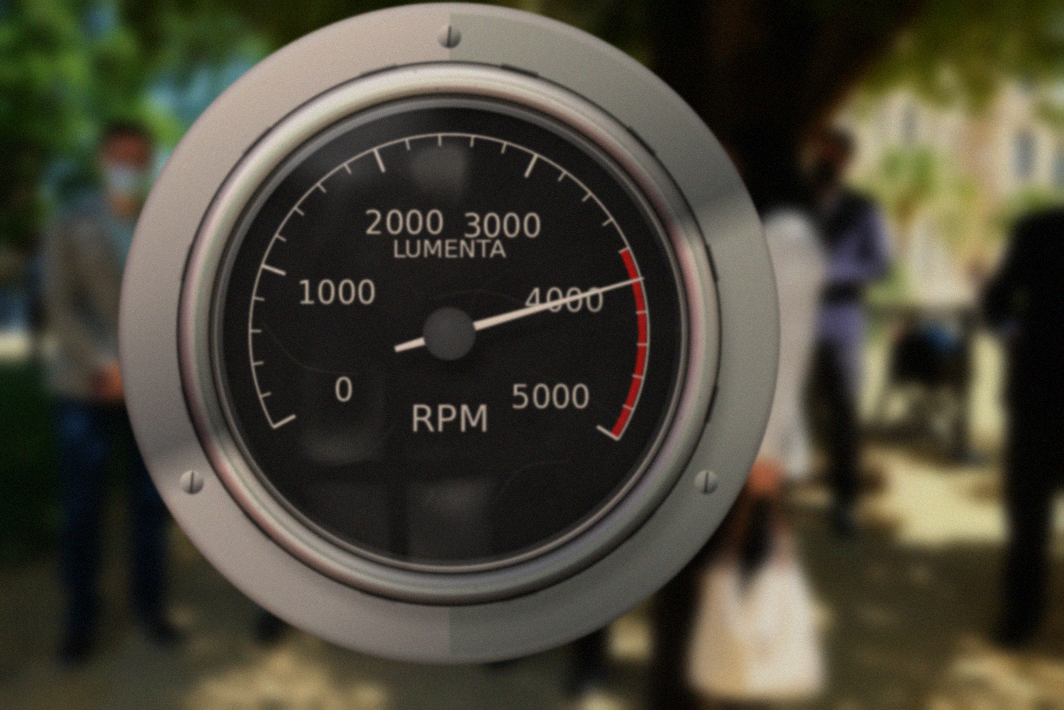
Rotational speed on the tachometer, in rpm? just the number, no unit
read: 4000
